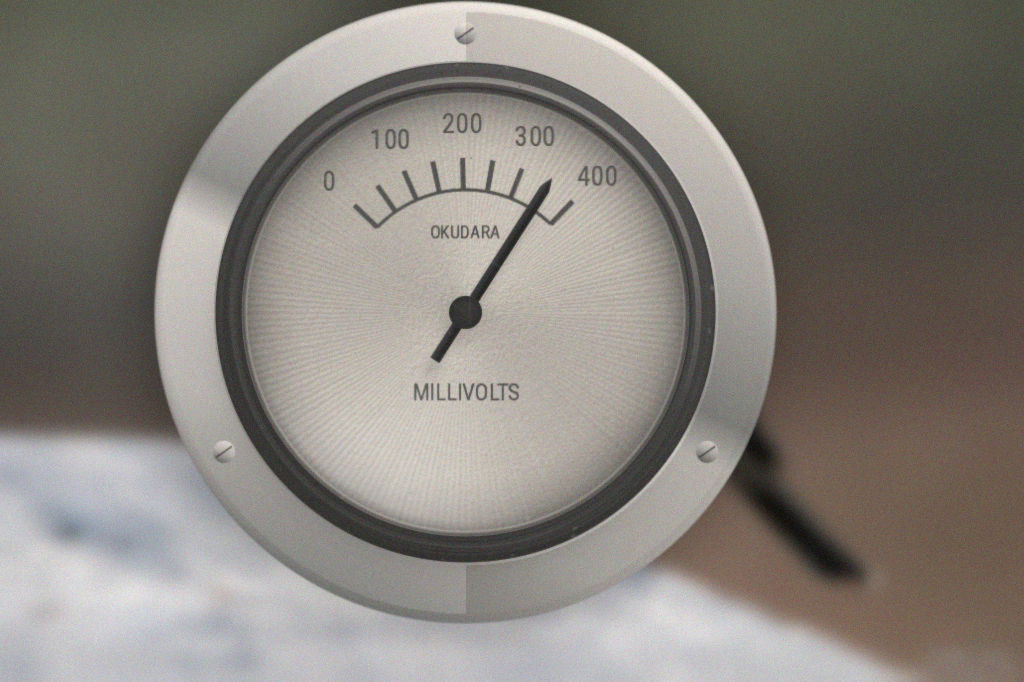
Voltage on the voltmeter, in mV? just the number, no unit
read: 350
